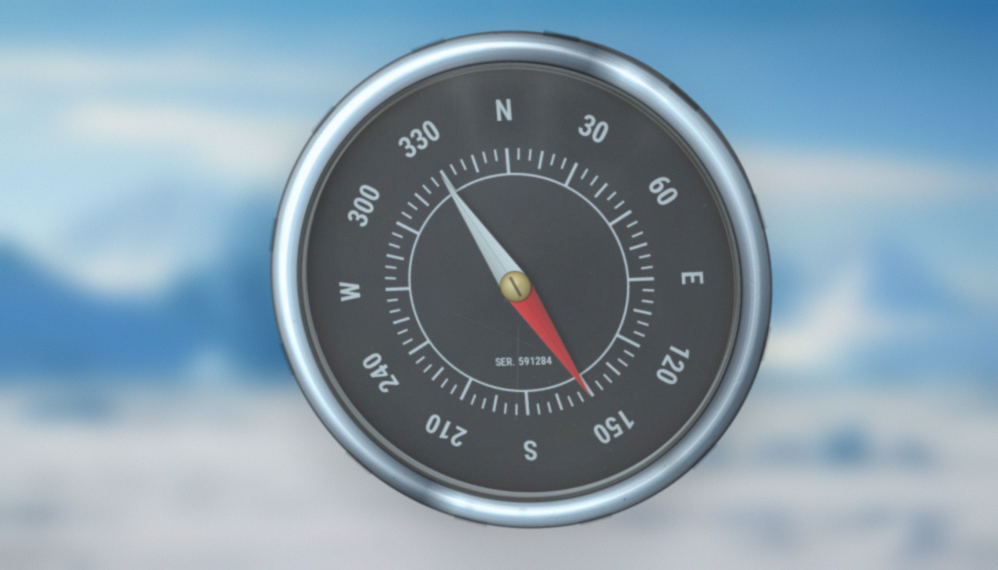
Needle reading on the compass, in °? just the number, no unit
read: 150
